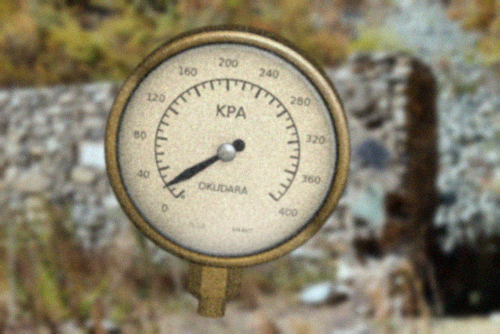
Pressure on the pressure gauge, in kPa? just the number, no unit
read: 20
